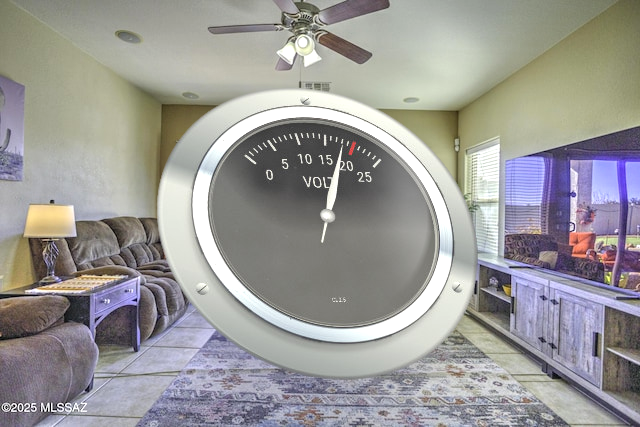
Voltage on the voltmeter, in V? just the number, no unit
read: 18
